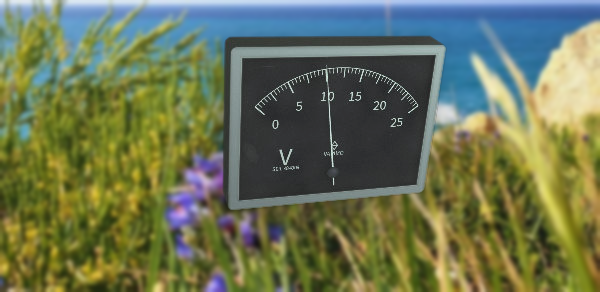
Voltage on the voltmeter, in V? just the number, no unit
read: 10
